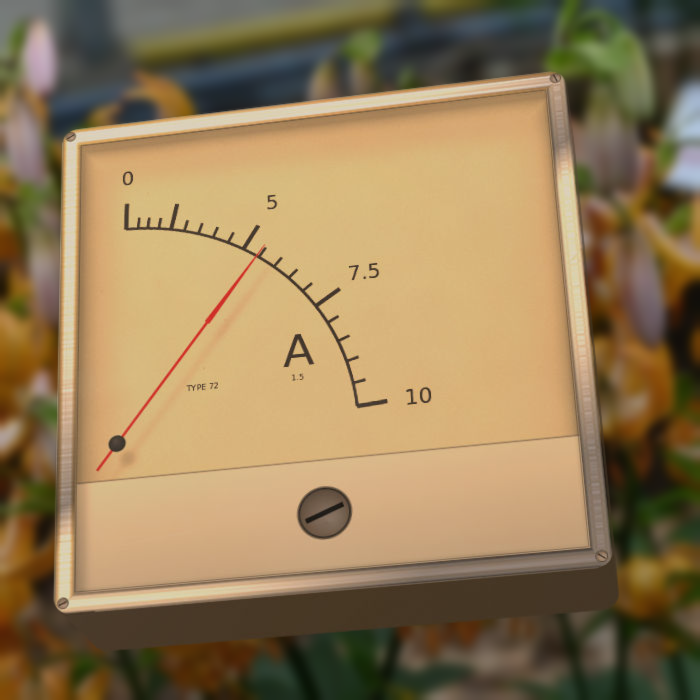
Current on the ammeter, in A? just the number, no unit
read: 5.5
